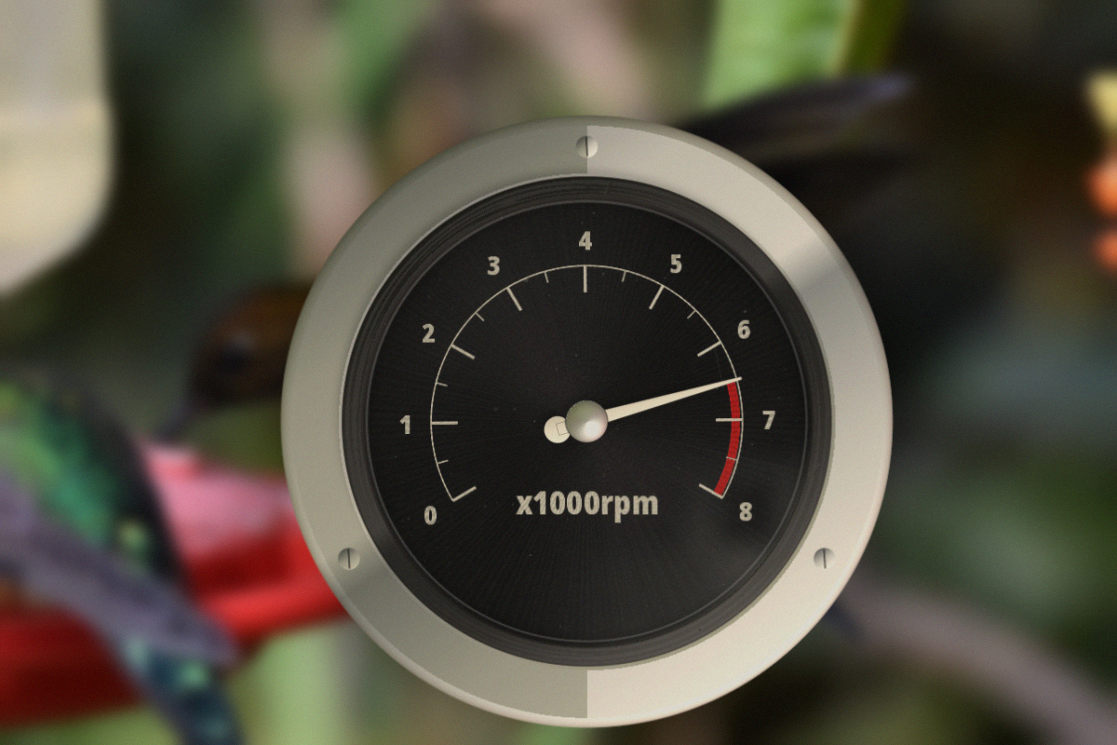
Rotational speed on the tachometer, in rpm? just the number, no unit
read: 6500
